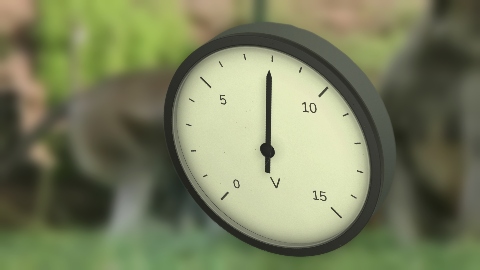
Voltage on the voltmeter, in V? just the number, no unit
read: 8
